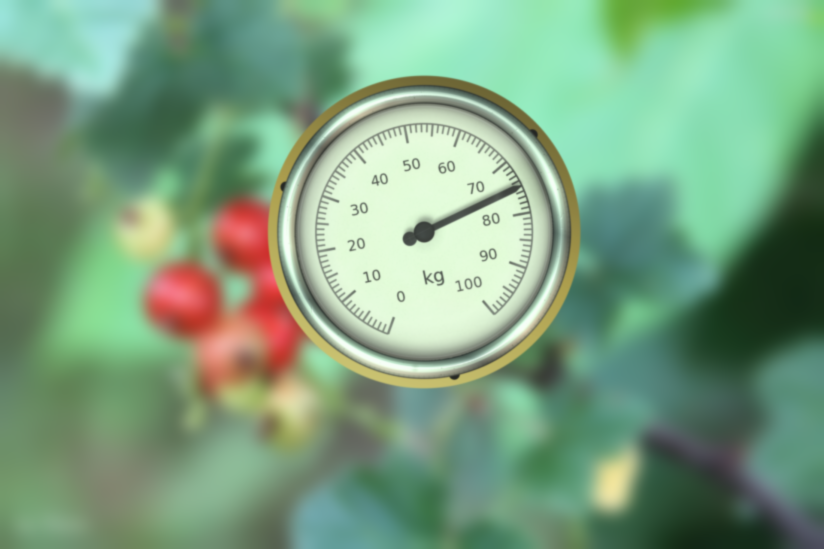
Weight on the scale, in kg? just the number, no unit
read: 75
